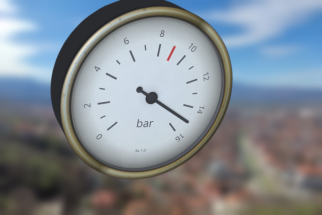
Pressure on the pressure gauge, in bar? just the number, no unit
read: 15
